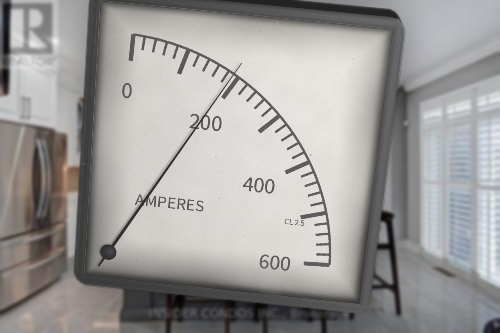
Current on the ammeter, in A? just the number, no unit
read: 190
